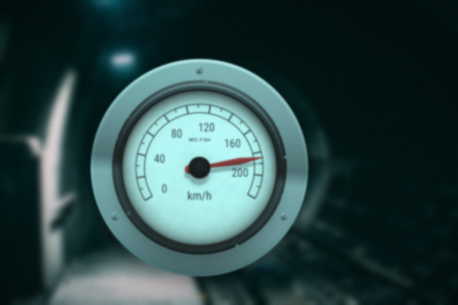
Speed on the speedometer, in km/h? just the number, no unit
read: 185
